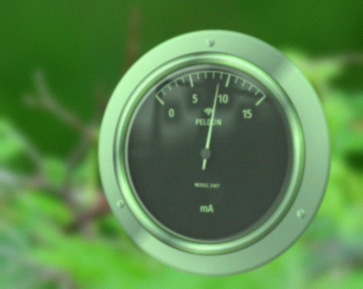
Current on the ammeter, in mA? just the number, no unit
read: 9
